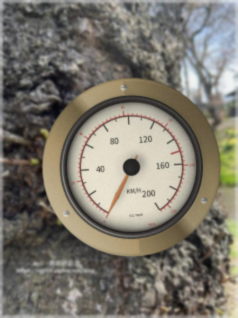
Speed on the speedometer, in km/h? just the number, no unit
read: 0
